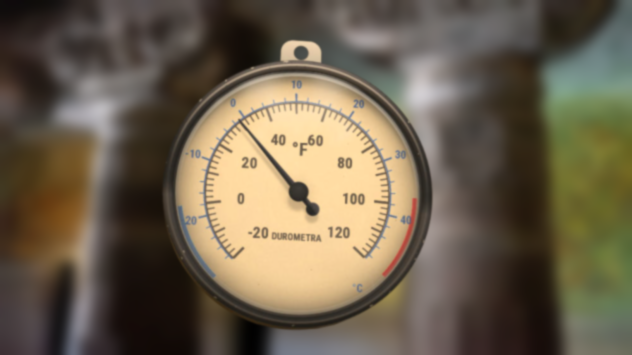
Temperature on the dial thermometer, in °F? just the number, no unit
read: 30
